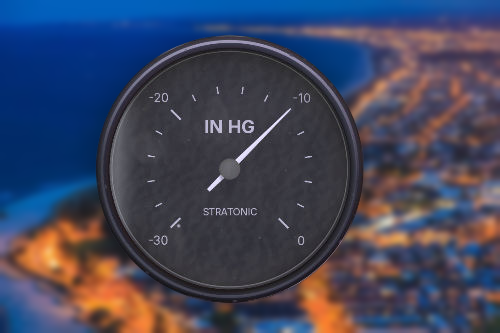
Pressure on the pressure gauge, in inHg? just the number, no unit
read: -10
